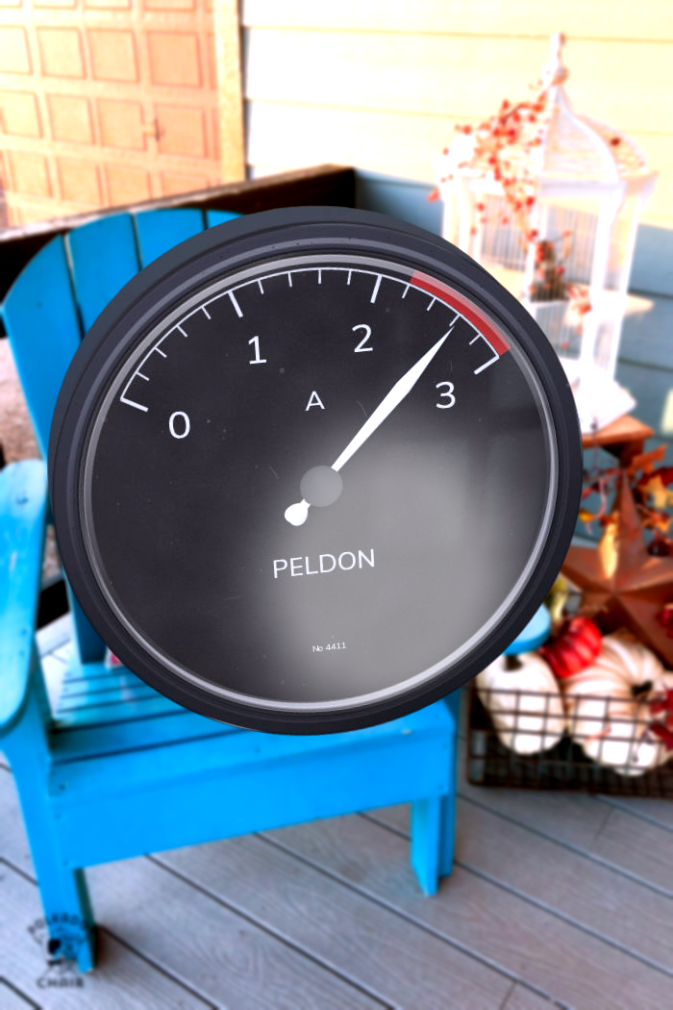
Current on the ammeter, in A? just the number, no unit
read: 2.6
